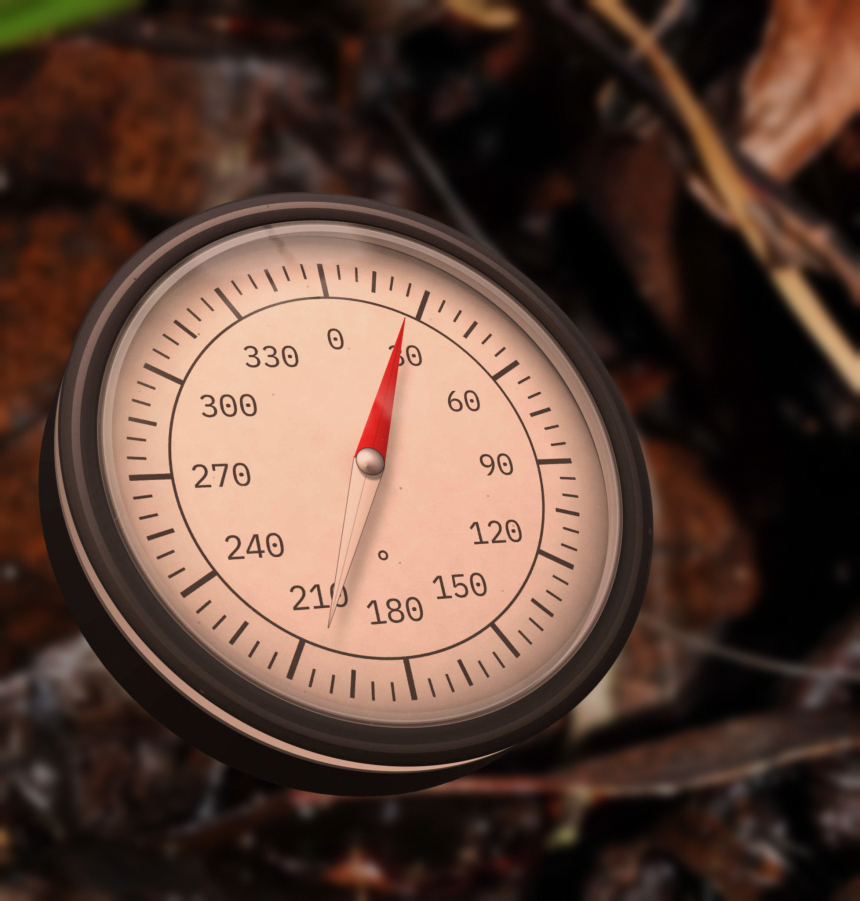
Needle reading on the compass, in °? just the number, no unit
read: 25
